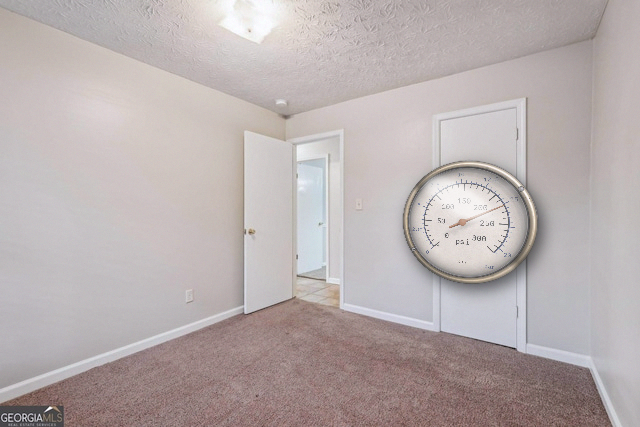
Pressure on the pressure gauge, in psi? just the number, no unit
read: 220
